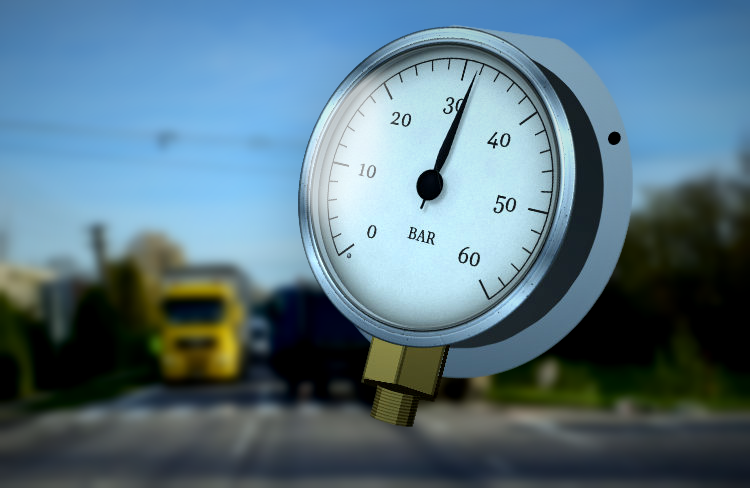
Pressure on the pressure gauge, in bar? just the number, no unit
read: 32
